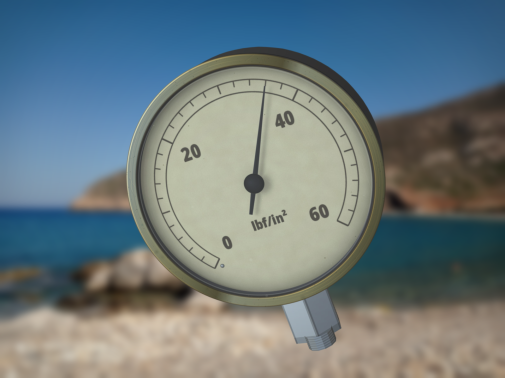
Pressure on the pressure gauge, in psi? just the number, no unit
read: 36
